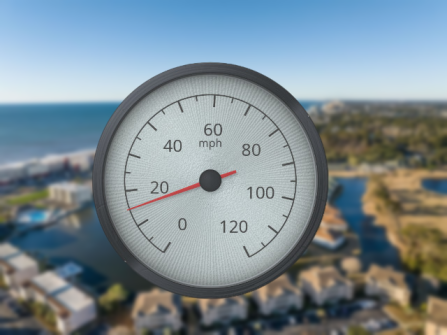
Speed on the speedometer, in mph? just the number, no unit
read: 15
